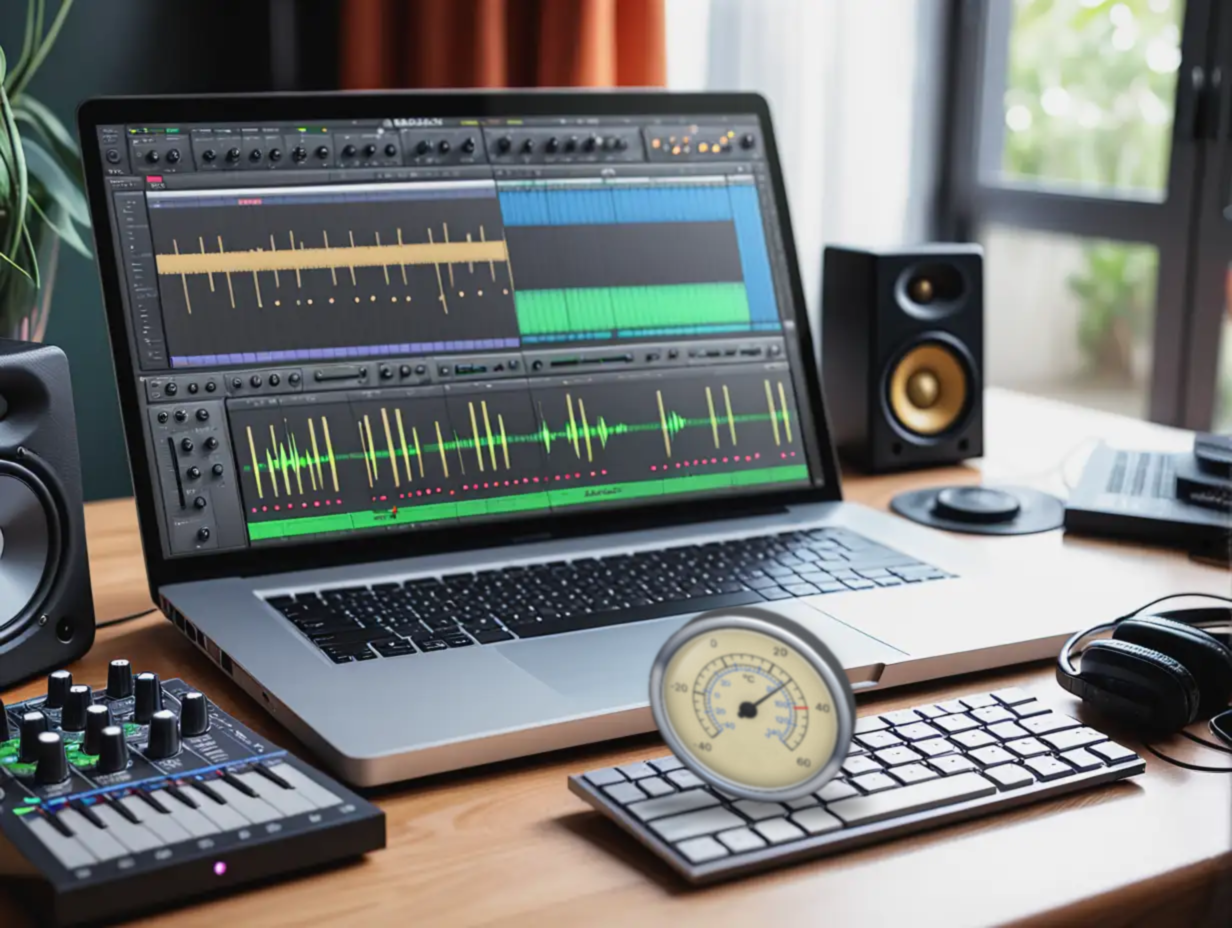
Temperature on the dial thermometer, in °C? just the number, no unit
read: 28
